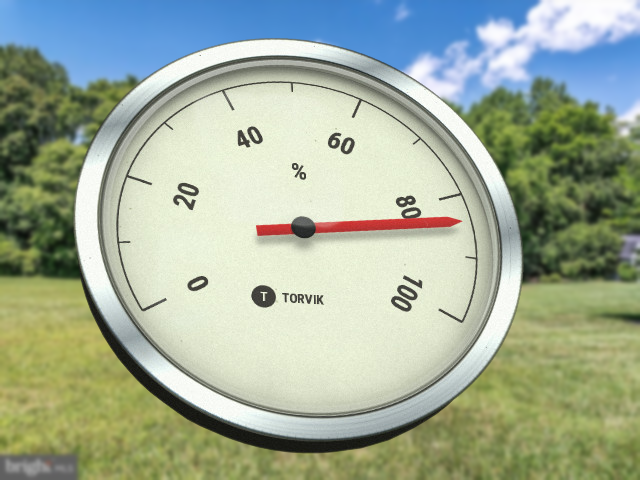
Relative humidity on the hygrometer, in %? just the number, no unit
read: 85
